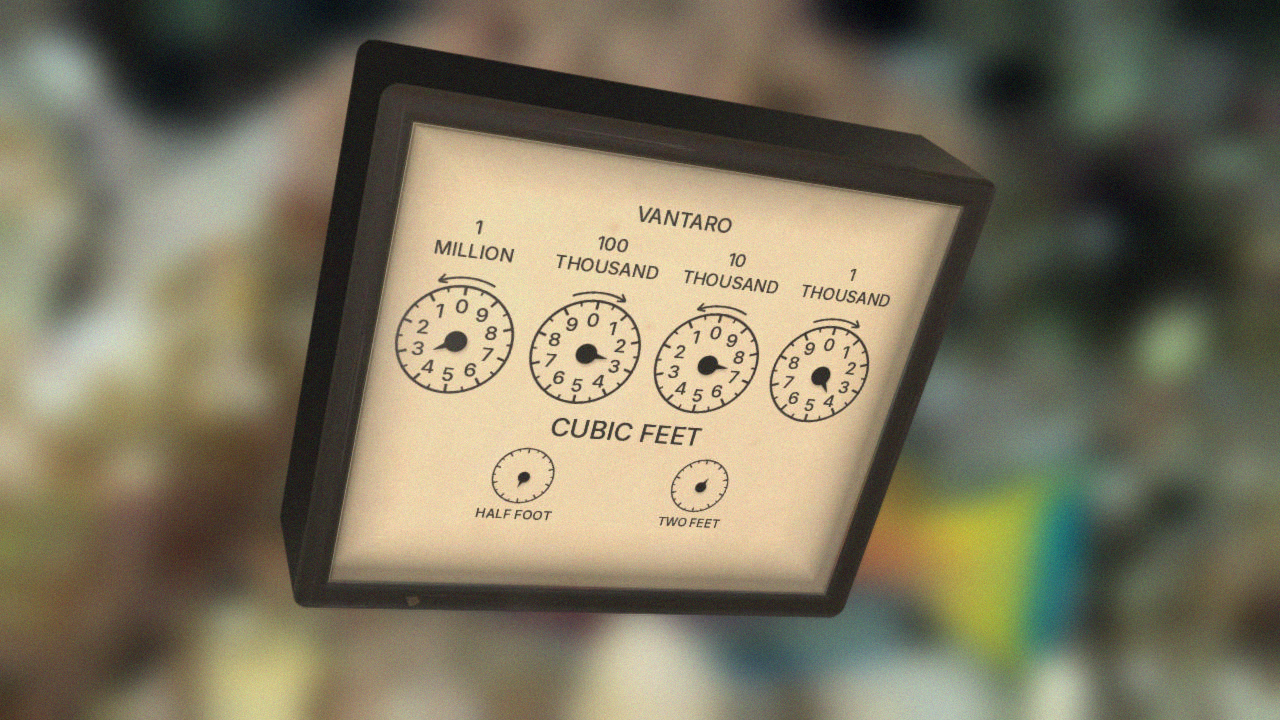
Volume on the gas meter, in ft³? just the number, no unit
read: 327400
